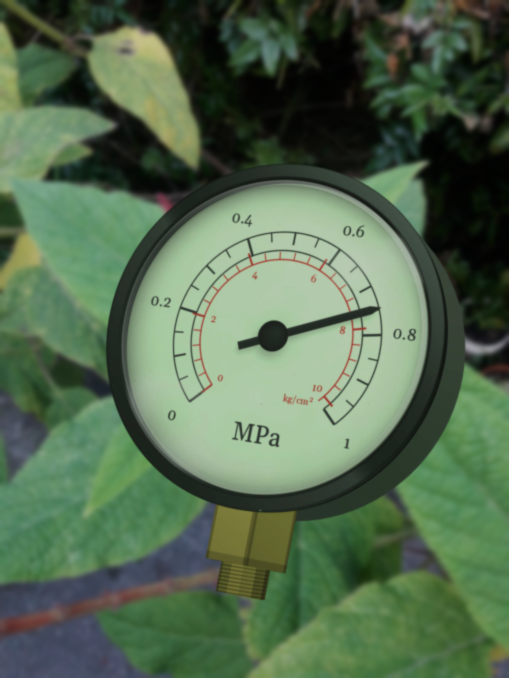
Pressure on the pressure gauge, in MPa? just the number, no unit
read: 0.75
